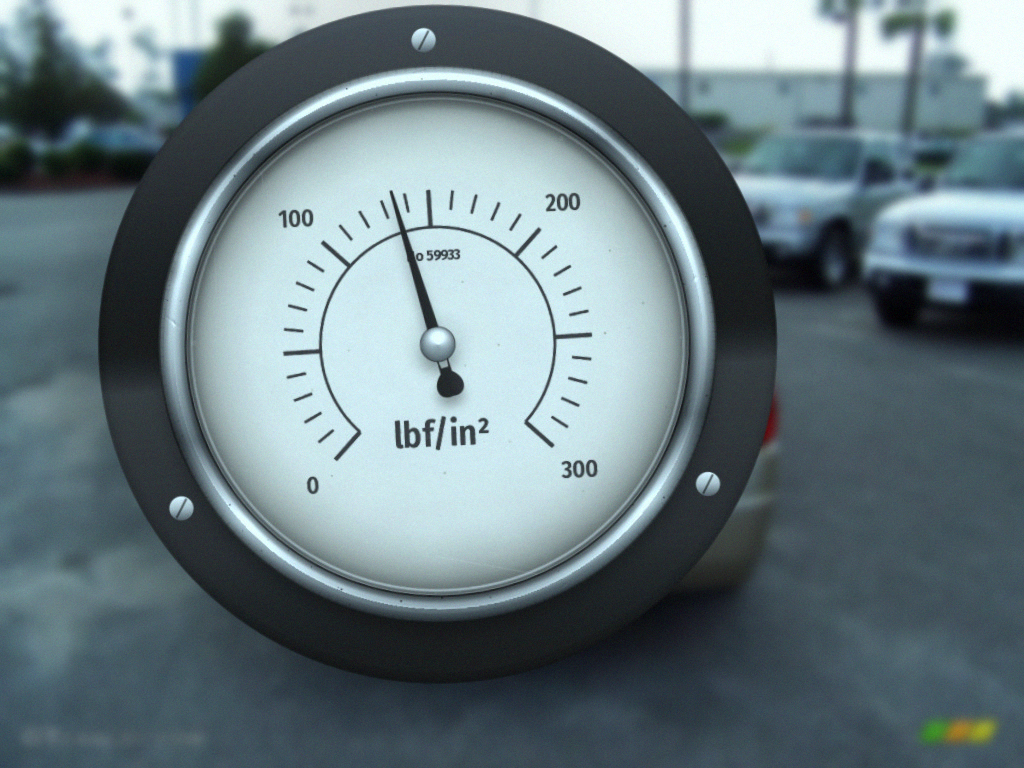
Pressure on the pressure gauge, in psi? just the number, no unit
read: 135
